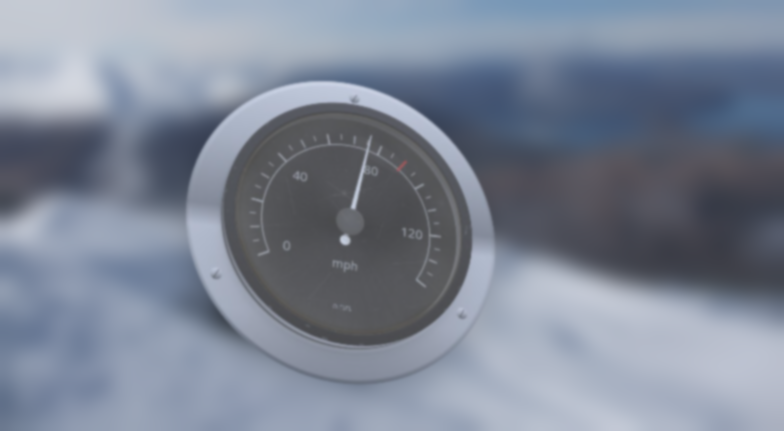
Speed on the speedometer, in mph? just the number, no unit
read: 75
